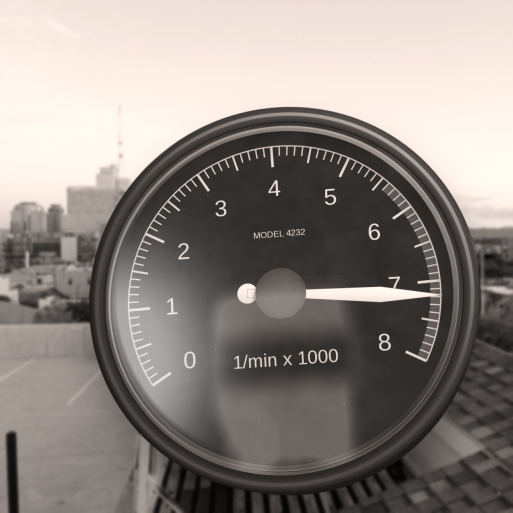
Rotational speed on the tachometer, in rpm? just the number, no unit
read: 7200
